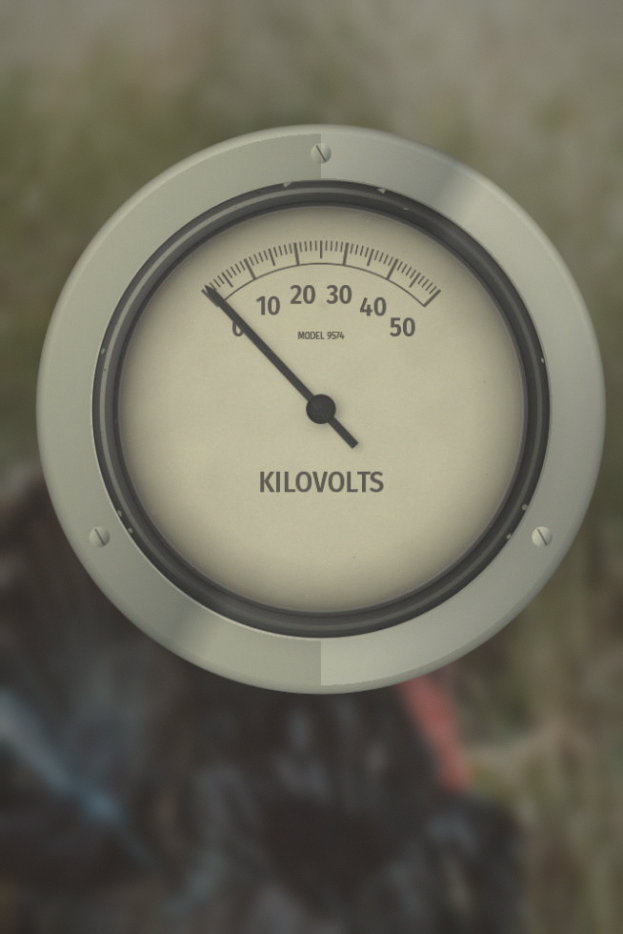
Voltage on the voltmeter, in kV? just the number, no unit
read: 1
